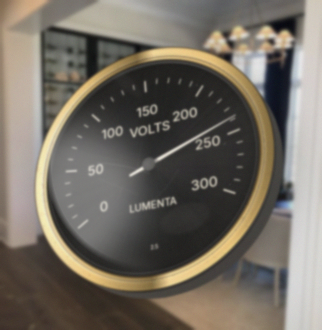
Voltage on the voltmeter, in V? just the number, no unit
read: 240
